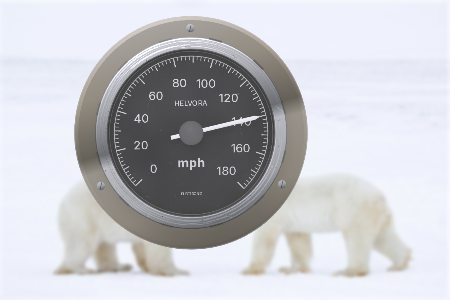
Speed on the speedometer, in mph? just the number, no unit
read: 140
